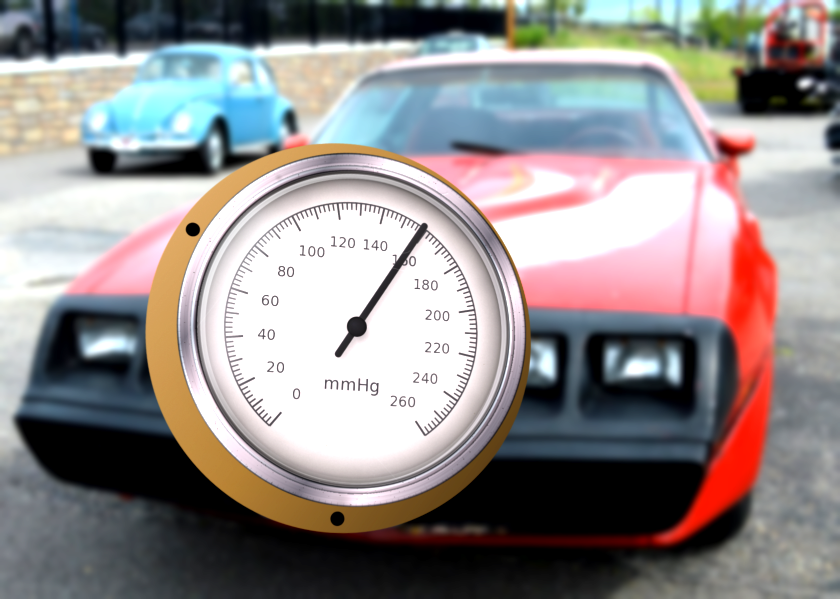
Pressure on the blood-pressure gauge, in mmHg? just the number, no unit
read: 158
